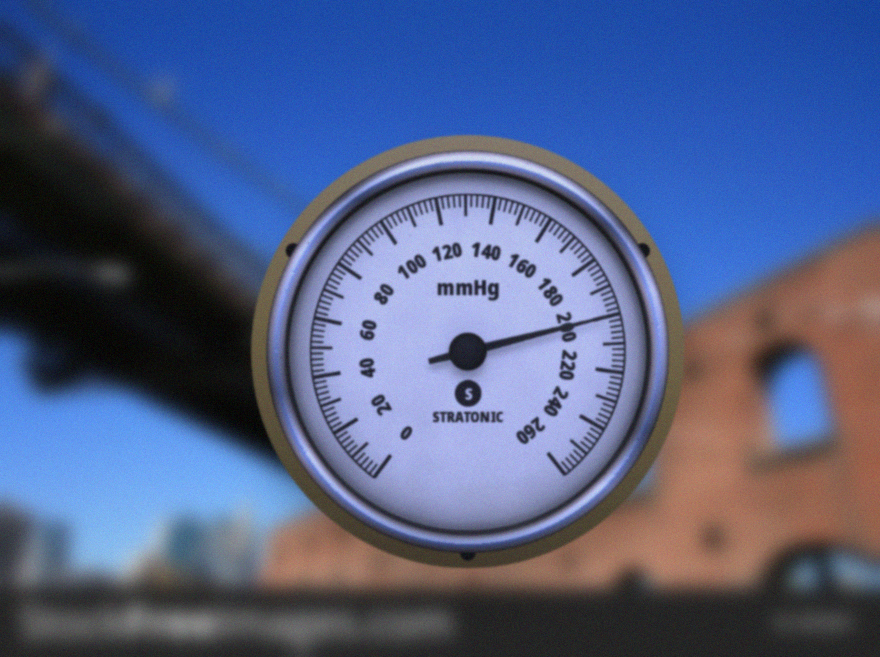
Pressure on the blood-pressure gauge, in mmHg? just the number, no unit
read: 200
